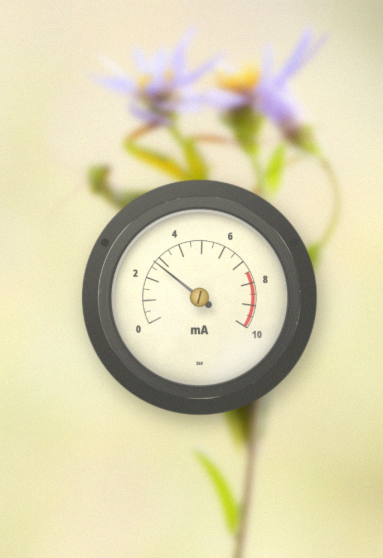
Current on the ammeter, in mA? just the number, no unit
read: 2.75
